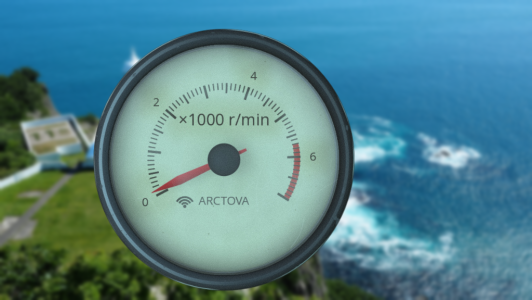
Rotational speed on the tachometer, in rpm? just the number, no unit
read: 100
